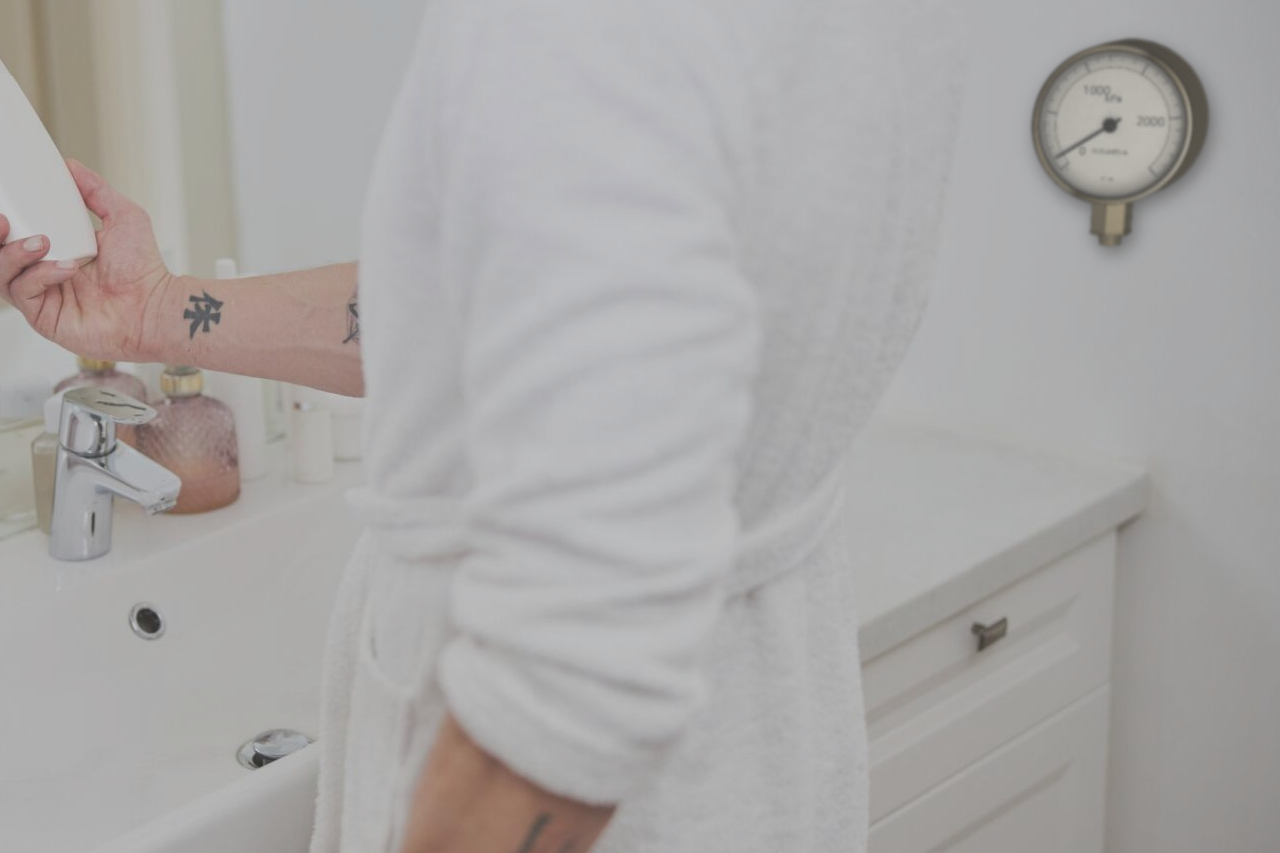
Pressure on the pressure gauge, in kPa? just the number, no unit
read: 100
